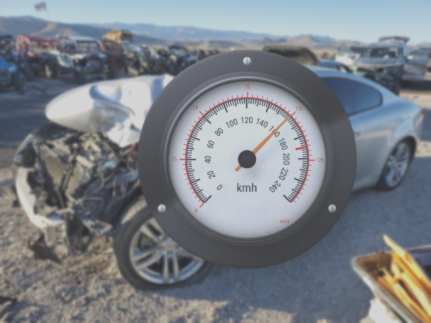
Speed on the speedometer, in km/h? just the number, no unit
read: 160
